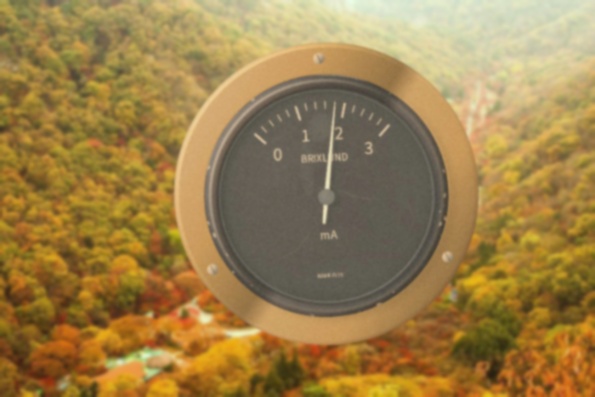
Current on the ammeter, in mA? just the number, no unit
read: 1.8
